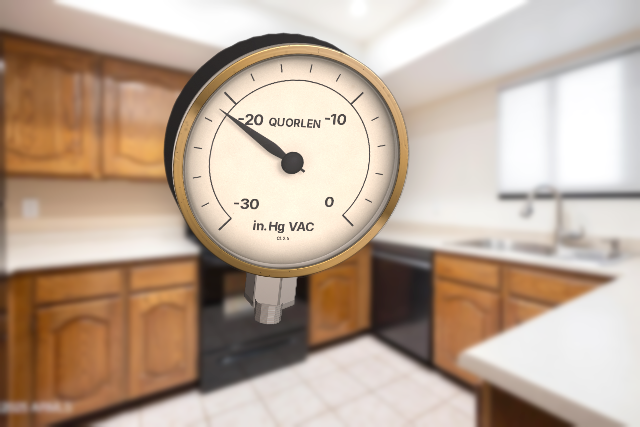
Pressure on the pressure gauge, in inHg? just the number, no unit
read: -21
